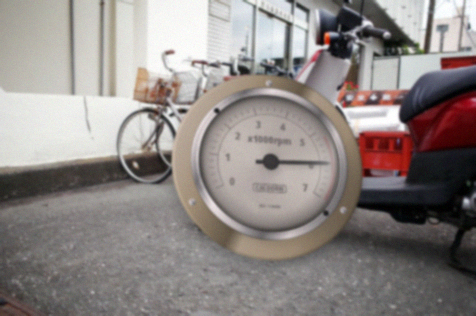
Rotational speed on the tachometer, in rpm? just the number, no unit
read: 6000
